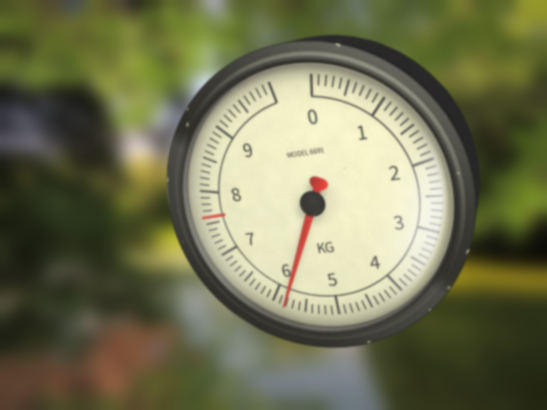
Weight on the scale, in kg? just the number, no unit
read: 5.8
